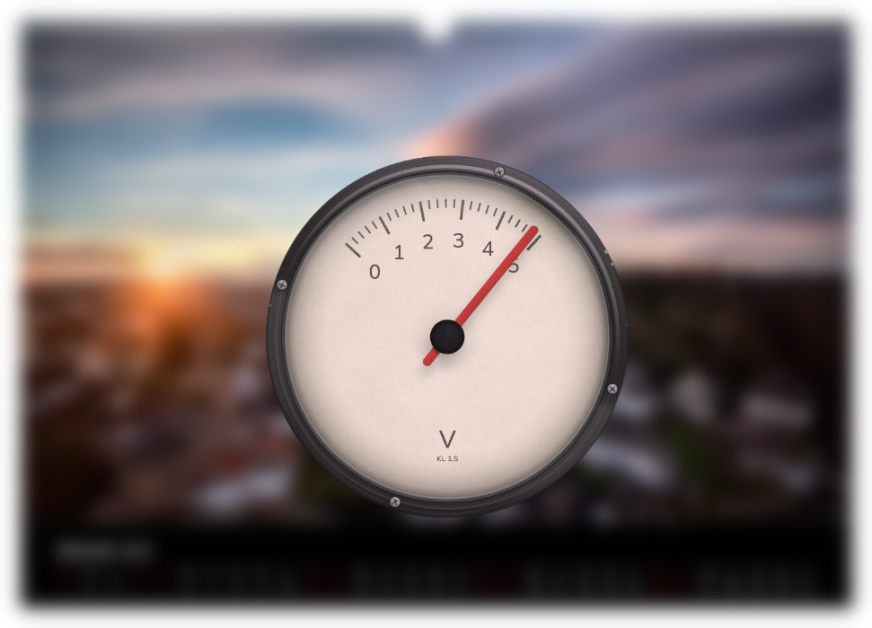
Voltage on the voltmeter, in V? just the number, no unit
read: 4.8
